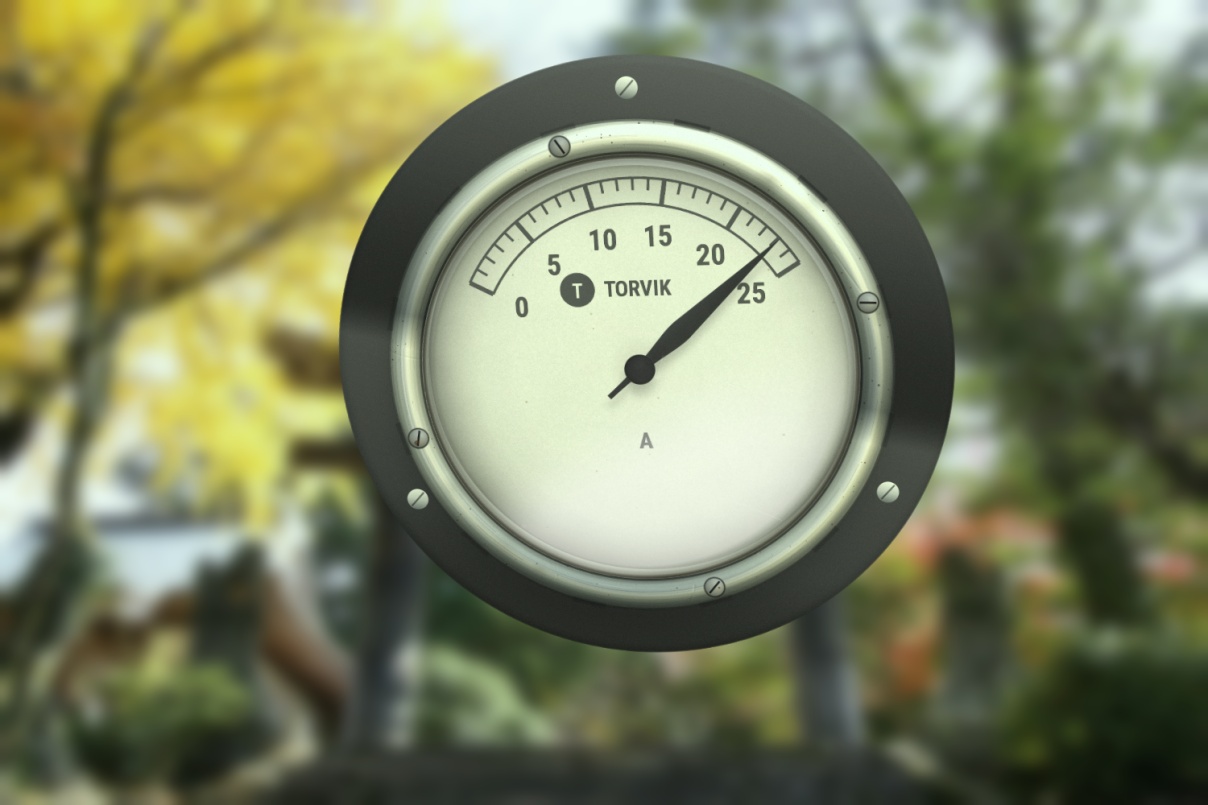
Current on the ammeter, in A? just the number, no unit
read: 23
